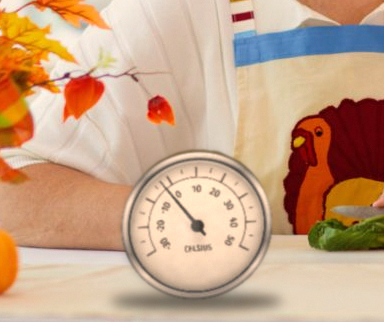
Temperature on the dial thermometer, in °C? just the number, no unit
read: -2.5
